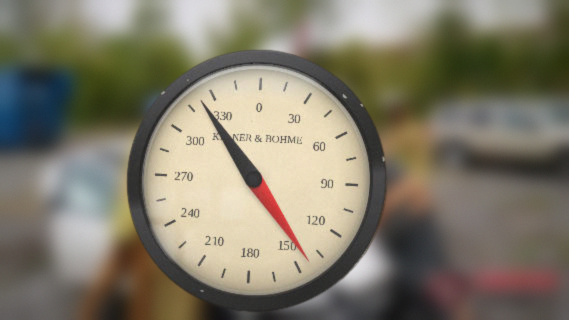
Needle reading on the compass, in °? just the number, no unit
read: 142.5
